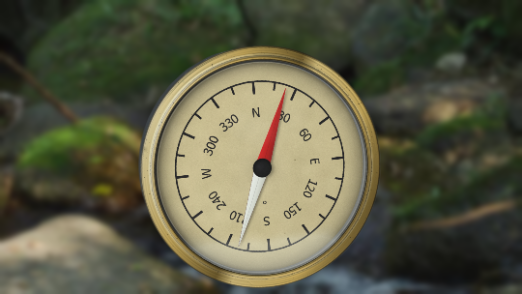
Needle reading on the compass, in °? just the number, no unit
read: 22.5
